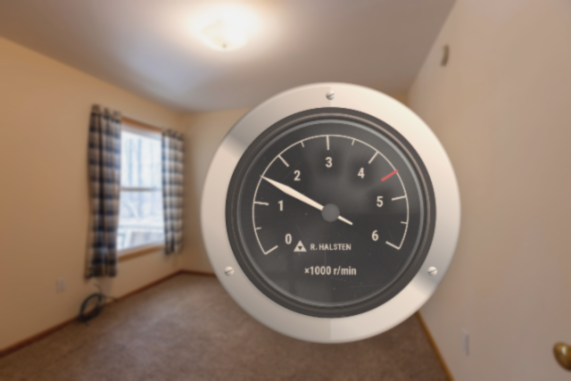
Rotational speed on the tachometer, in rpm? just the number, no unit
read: 1500
